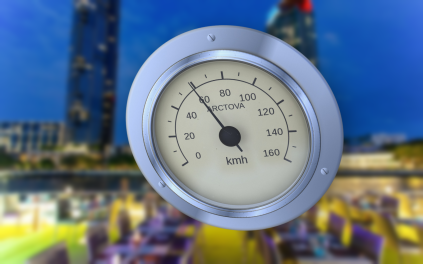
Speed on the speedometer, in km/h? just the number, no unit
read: 60
